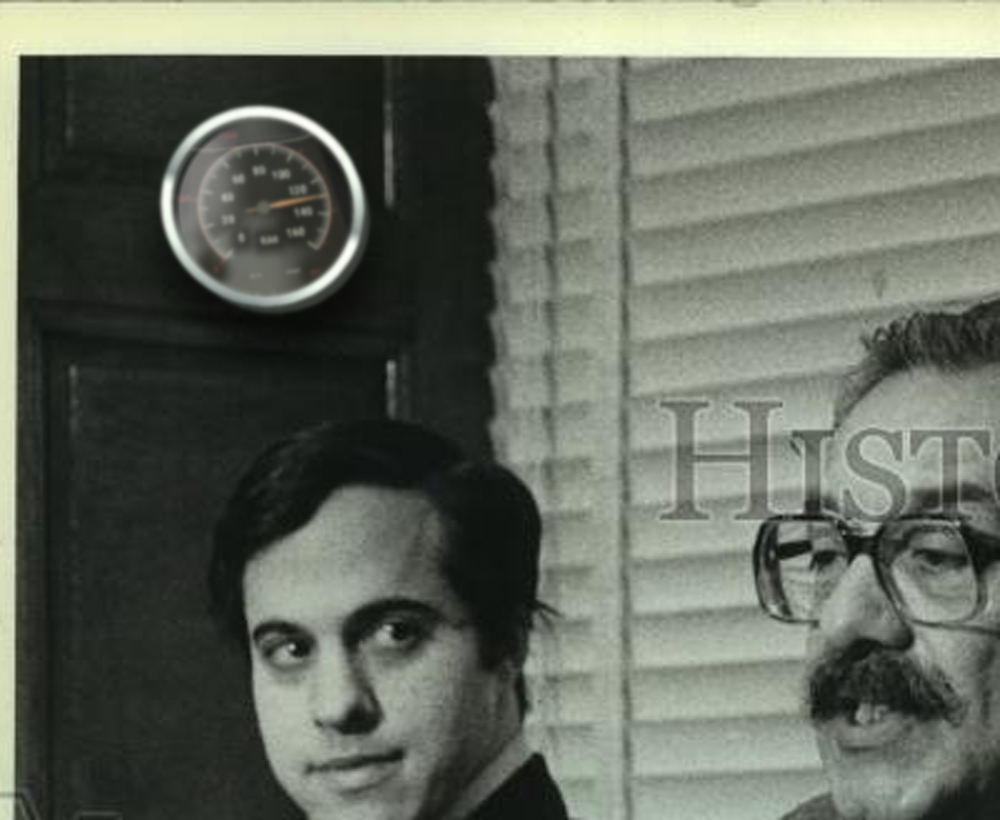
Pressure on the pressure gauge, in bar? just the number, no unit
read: 130
